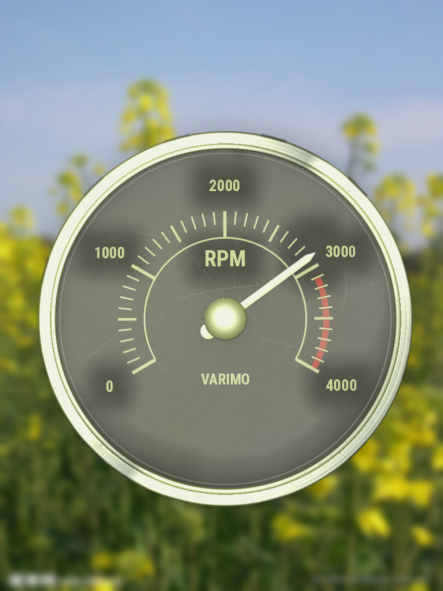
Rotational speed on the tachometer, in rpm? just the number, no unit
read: 2900
